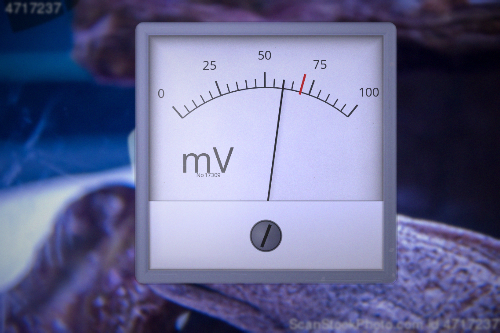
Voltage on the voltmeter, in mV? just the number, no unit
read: 60
